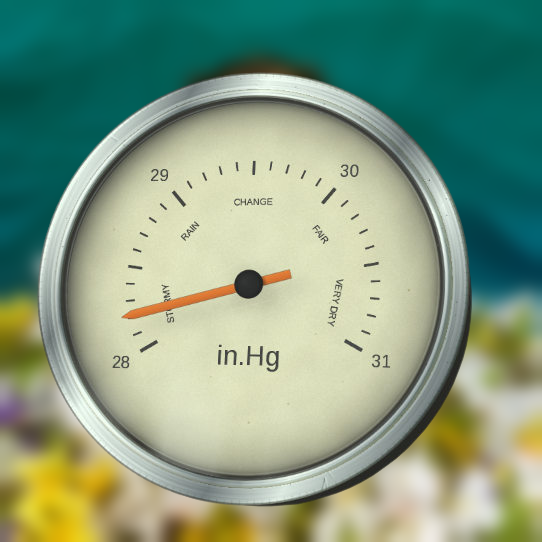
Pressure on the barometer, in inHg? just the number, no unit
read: 28.2
